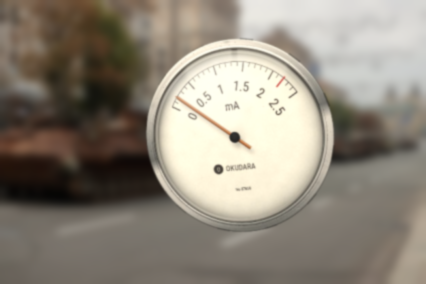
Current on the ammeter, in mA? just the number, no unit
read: 0.2
